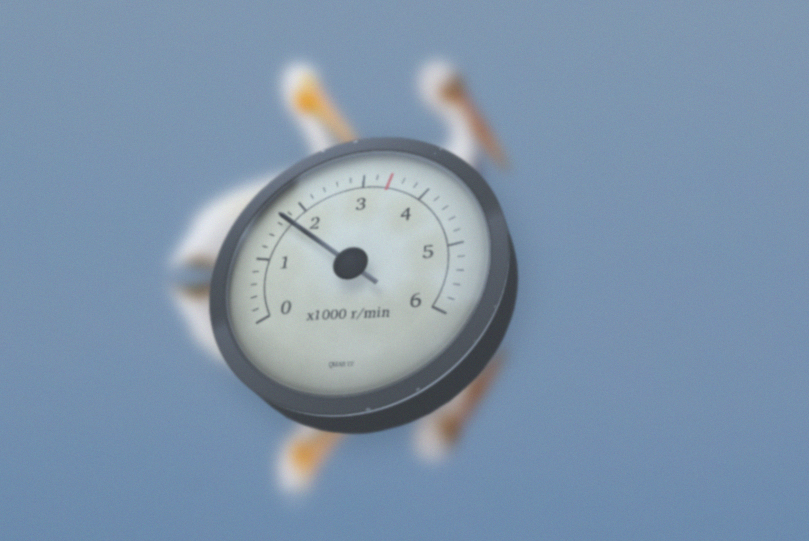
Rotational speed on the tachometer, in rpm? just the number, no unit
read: 1700
